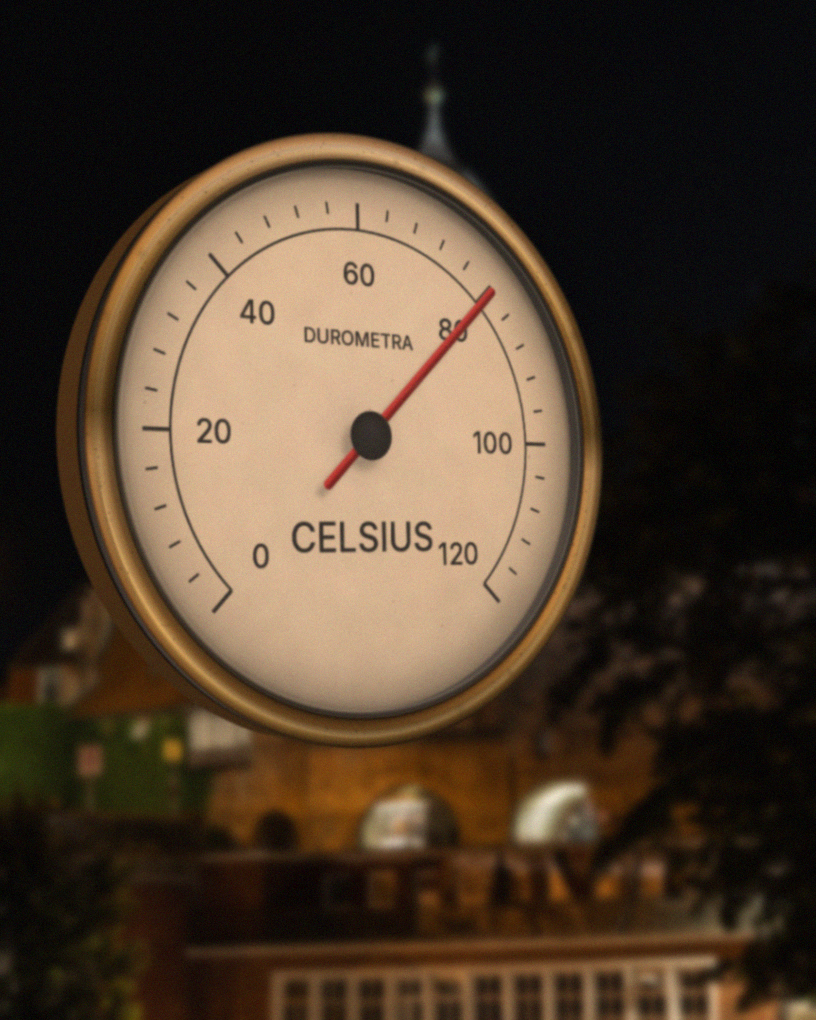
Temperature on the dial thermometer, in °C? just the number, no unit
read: 80
